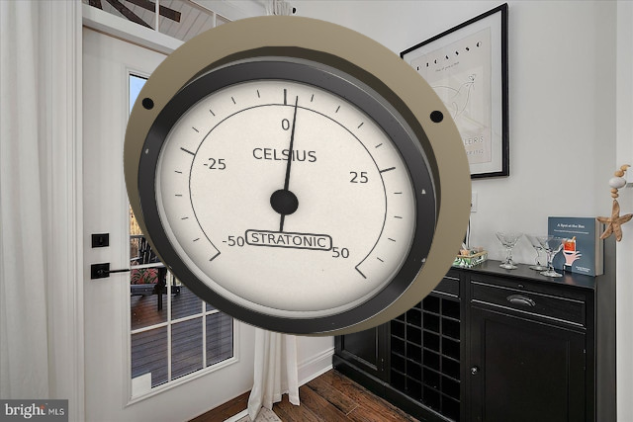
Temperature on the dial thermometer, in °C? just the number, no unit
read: 2.5
